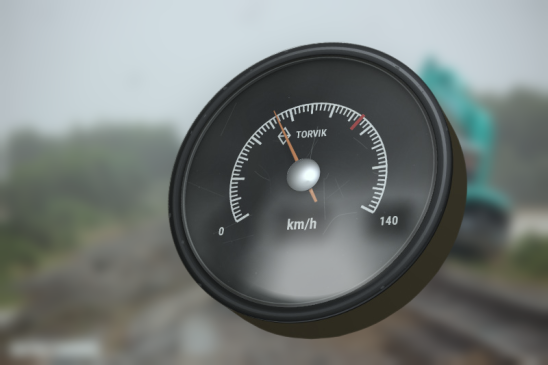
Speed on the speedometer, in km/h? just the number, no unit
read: 54
